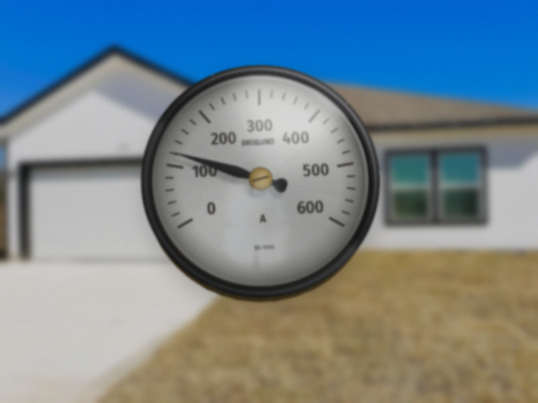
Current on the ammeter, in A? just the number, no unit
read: 120
